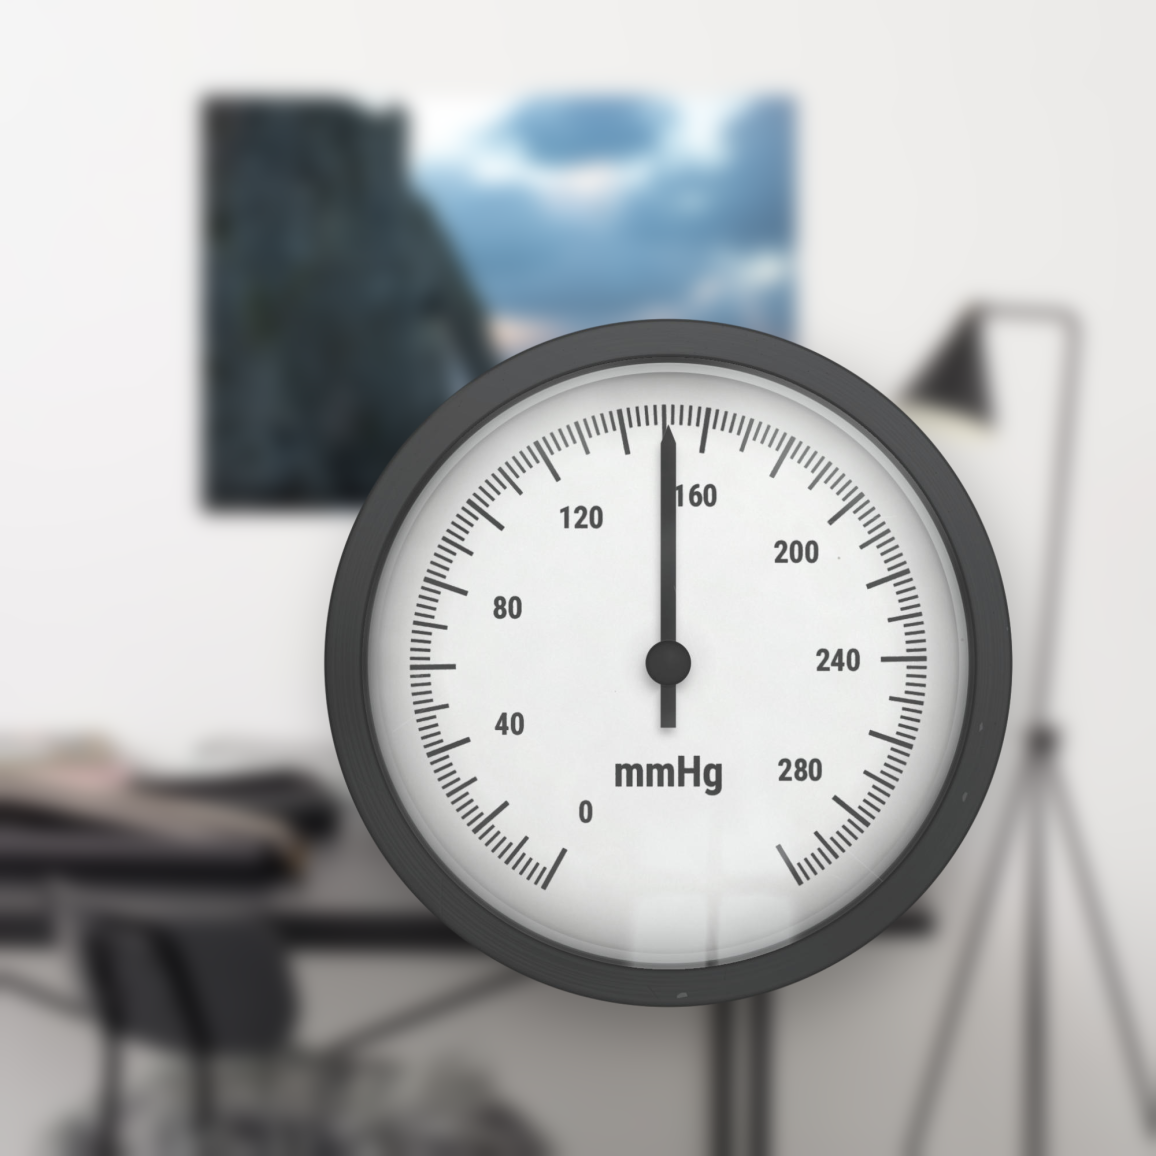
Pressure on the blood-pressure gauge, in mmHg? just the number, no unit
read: 151
